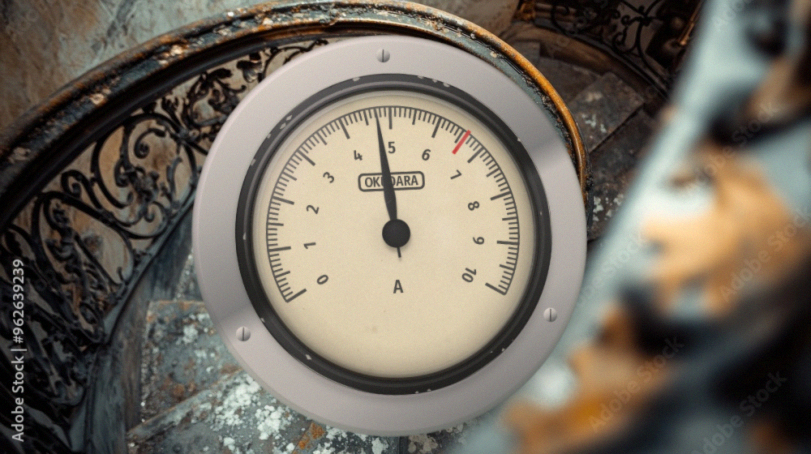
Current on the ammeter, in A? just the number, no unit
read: 4.7
